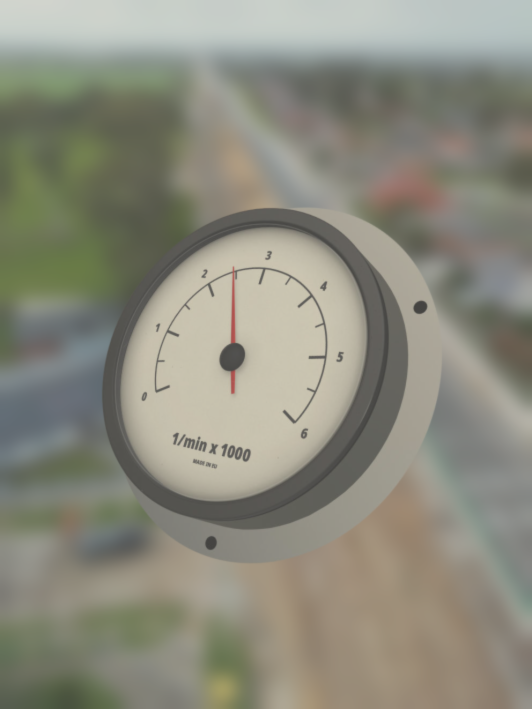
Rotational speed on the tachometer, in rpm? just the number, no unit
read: 2500
